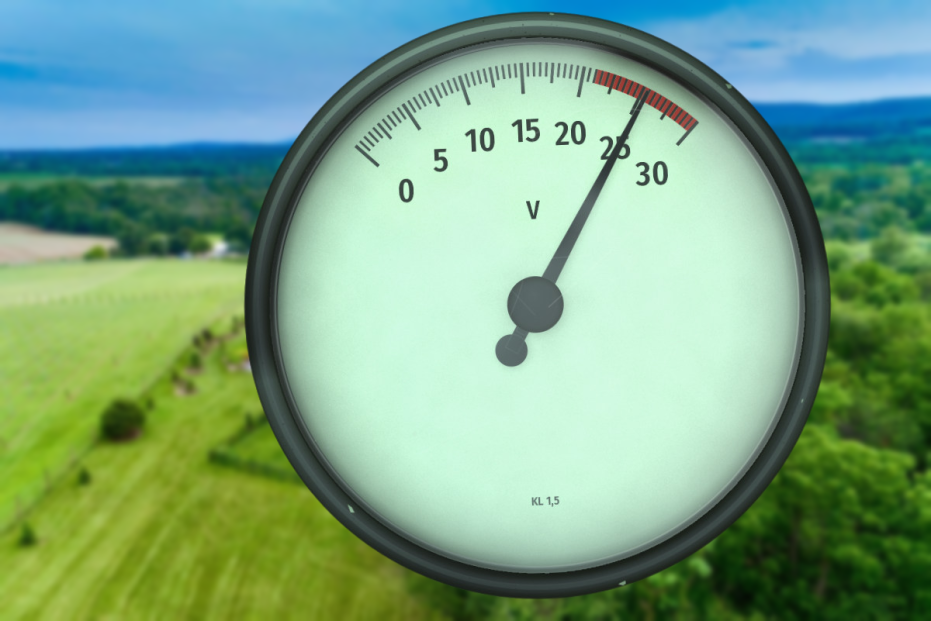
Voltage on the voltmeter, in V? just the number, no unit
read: 25.5
